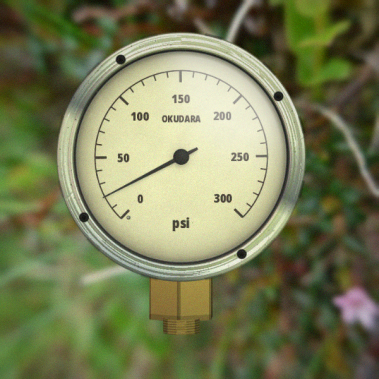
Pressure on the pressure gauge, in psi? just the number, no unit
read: 20
